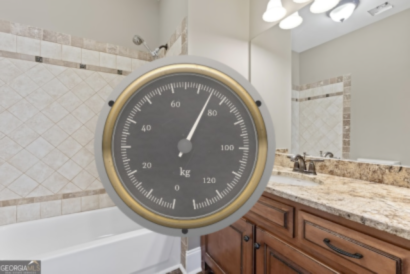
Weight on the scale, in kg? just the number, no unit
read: 75
